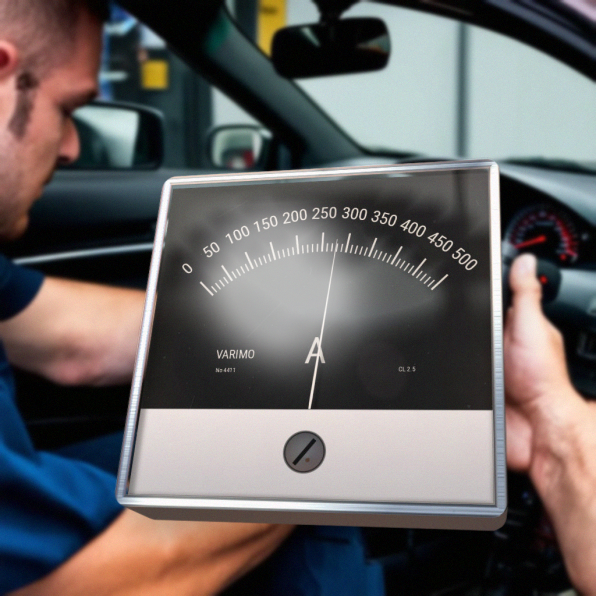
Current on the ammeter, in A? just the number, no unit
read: 280
